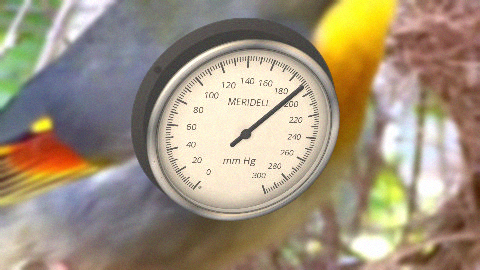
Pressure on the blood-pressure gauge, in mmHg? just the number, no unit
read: 190
